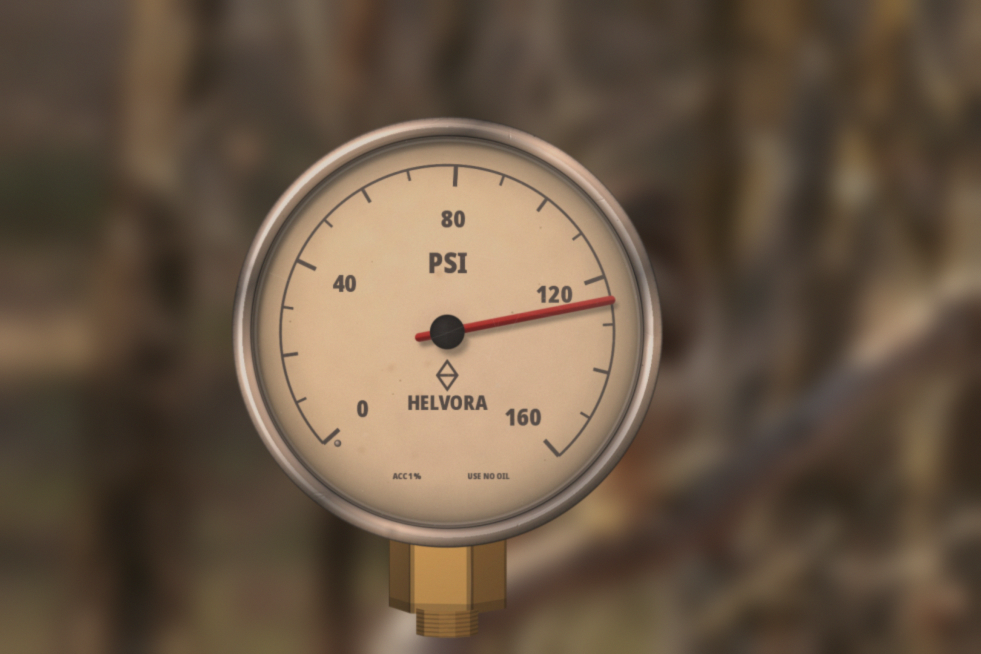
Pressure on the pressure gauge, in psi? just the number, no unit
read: 125
